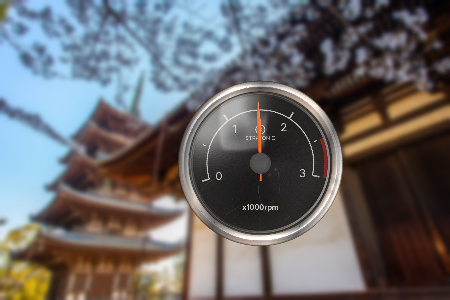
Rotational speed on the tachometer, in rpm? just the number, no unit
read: 1500
